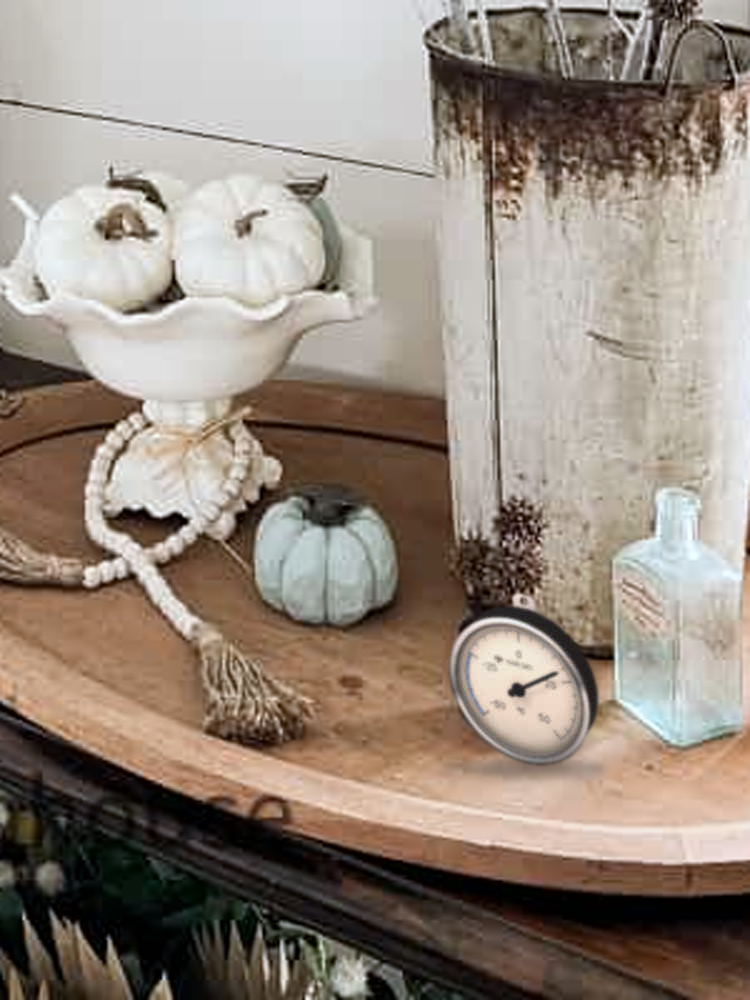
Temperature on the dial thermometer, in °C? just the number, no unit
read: 20
